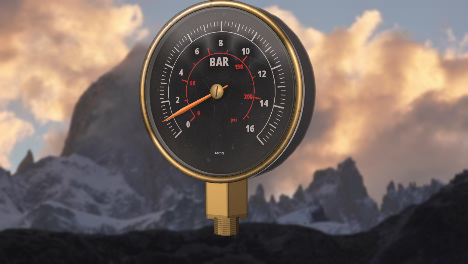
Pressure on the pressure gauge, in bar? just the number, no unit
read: 1
